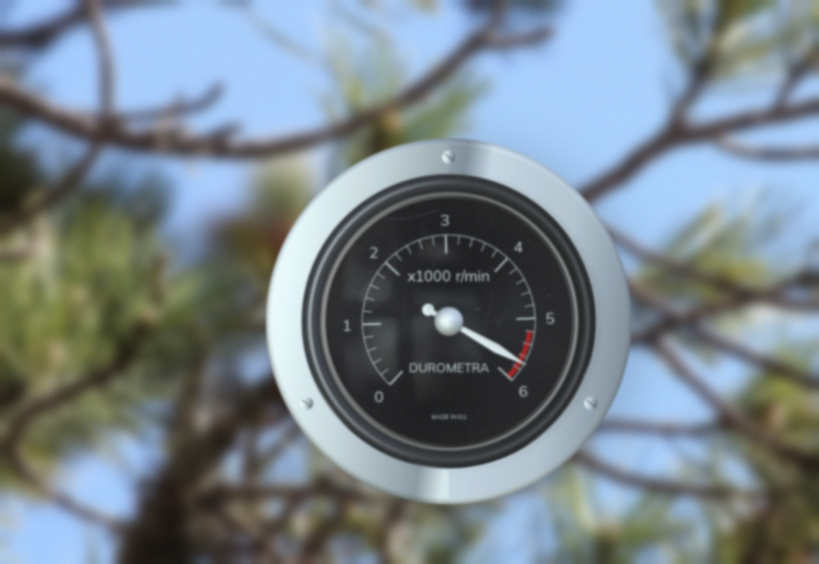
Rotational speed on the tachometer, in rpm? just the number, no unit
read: 5700
